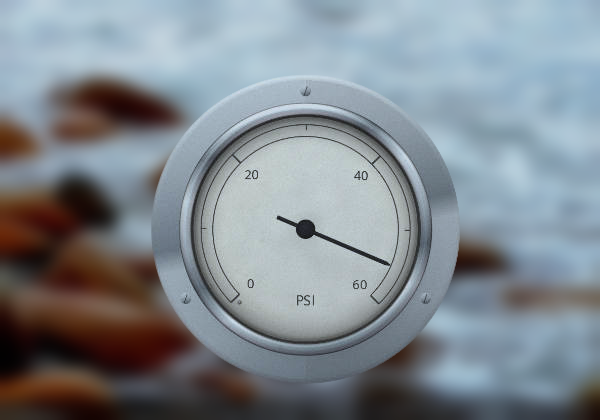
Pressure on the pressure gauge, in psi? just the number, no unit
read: 55
